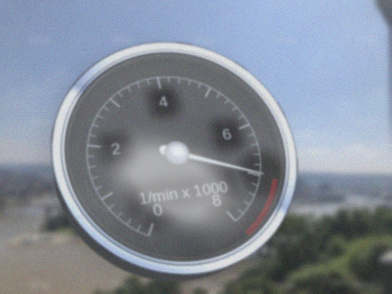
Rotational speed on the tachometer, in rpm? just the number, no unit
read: 7000
